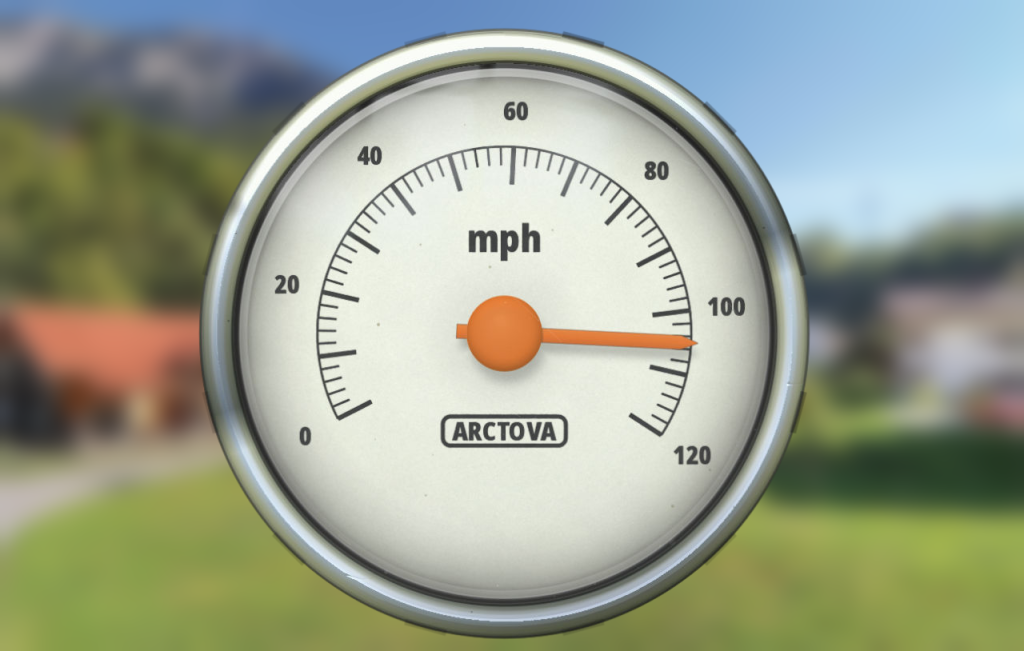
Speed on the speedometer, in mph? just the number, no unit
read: 105
